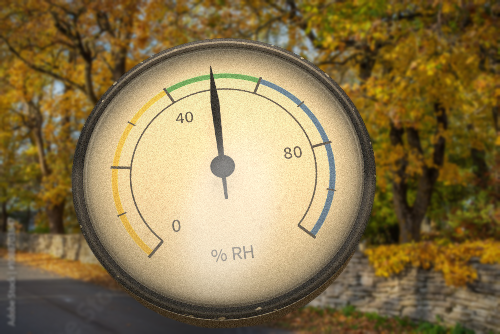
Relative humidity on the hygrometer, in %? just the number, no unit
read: 50
